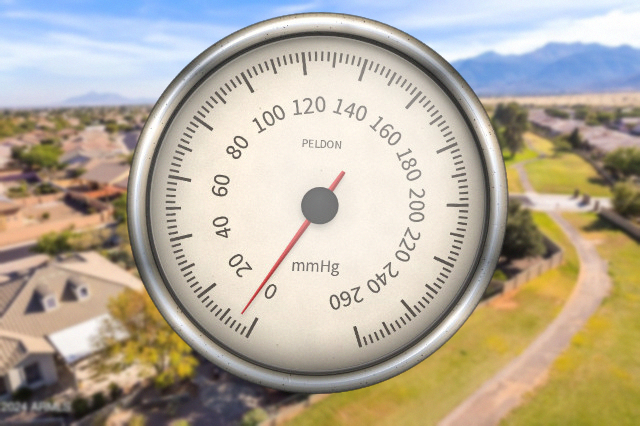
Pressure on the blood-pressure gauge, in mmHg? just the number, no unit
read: 6
